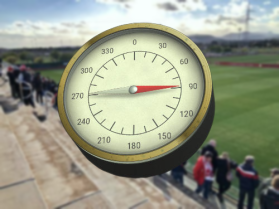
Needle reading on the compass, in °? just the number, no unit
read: 90
